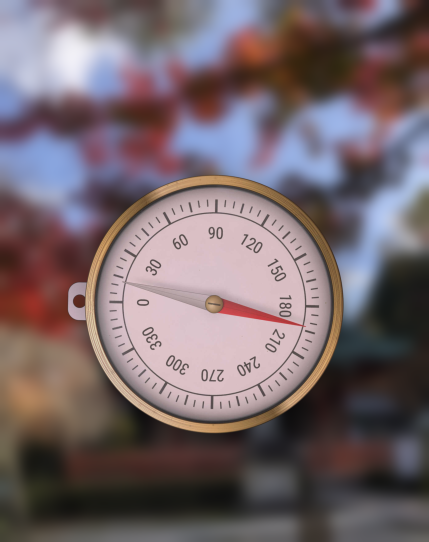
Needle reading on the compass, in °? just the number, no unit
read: 192.5
